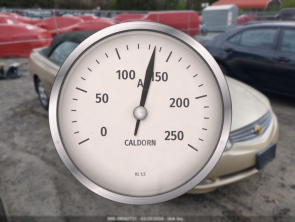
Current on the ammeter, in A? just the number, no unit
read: 135
